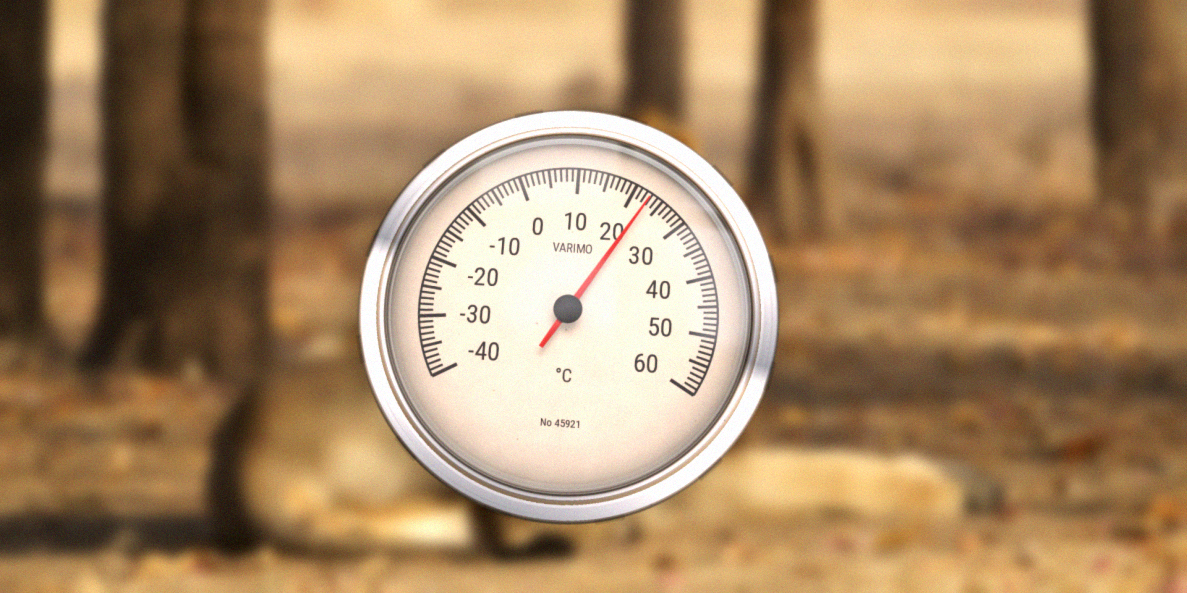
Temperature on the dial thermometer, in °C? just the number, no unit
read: 23
